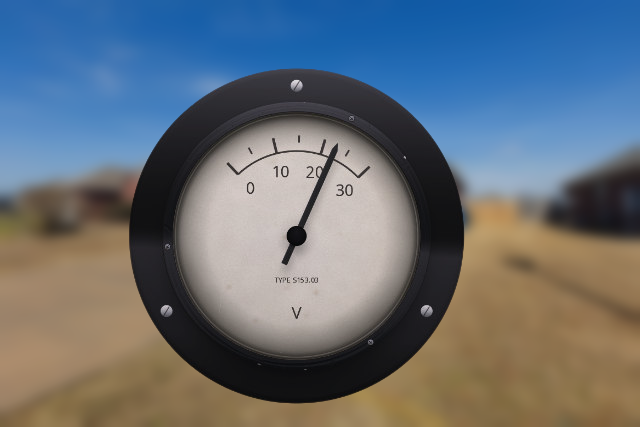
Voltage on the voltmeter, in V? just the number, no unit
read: 22.5
